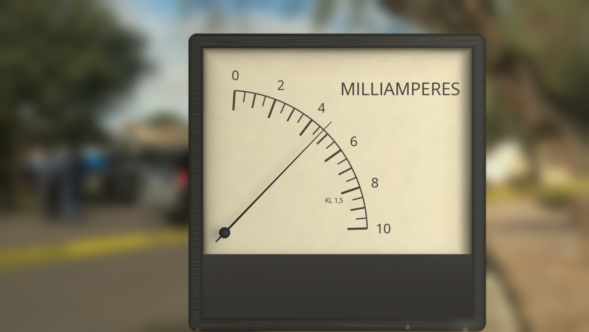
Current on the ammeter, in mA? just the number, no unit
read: 4.75
